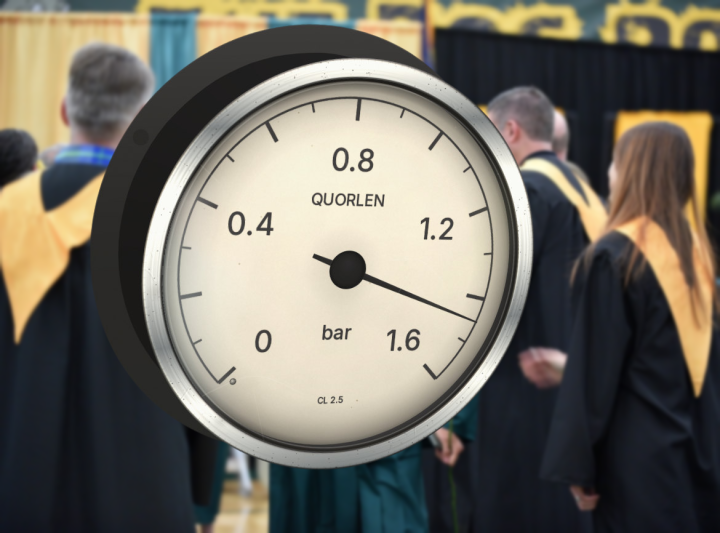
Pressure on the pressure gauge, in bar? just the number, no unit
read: 1.45
